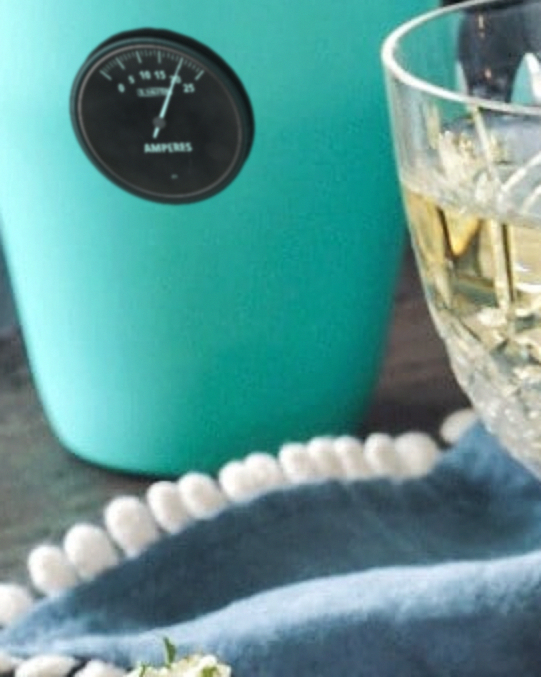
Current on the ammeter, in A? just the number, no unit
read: 20
